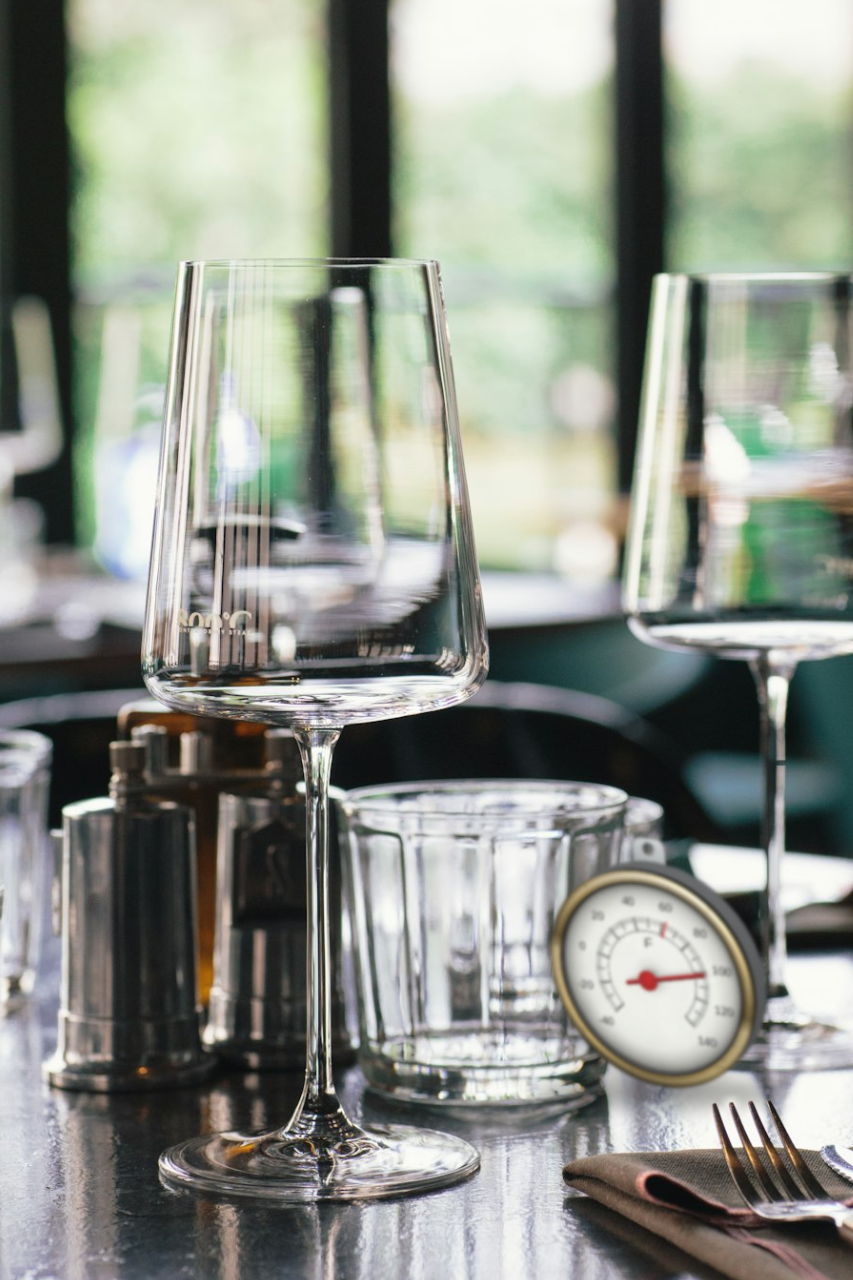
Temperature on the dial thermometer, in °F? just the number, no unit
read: 100
